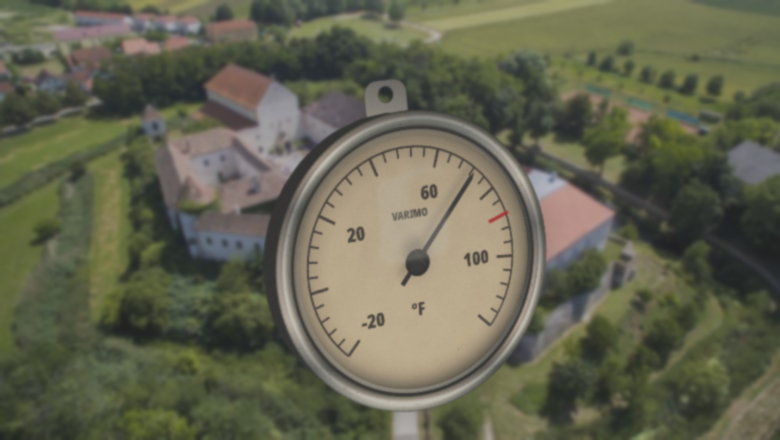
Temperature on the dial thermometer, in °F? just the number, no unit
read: 72
